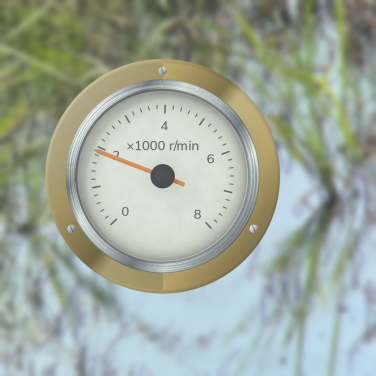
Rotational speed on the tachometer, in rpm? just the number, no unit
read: 1900
